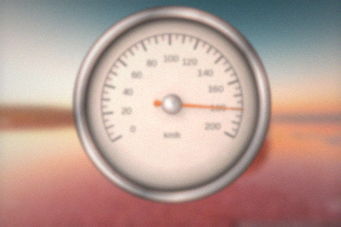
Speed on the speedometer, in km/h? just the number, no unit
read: 180
